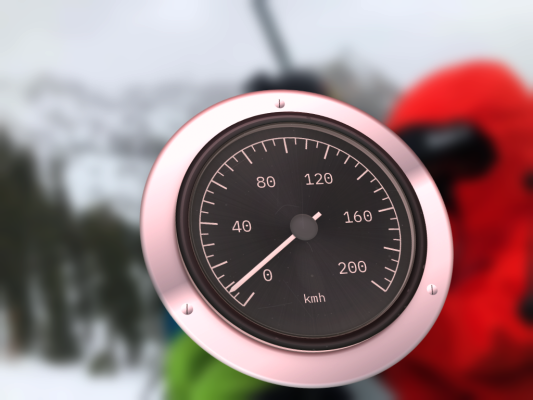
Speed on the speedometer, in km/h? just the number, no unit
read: 7.5
